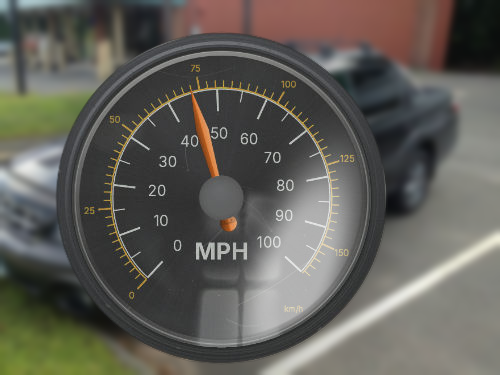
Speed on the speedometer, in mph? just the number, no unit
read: 45
